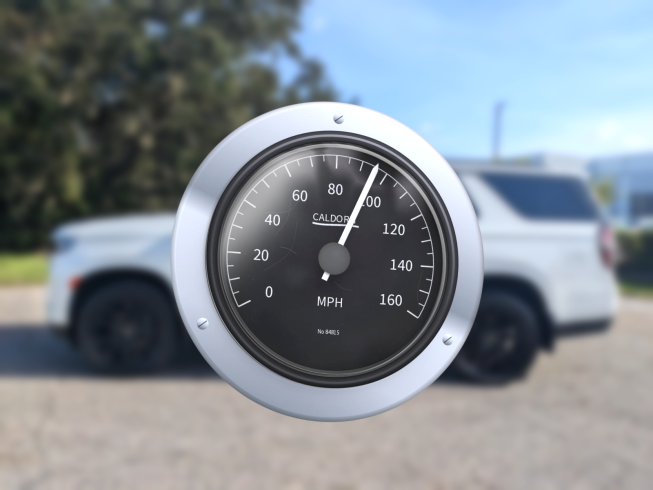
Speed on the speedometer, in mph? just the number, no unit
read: 95
